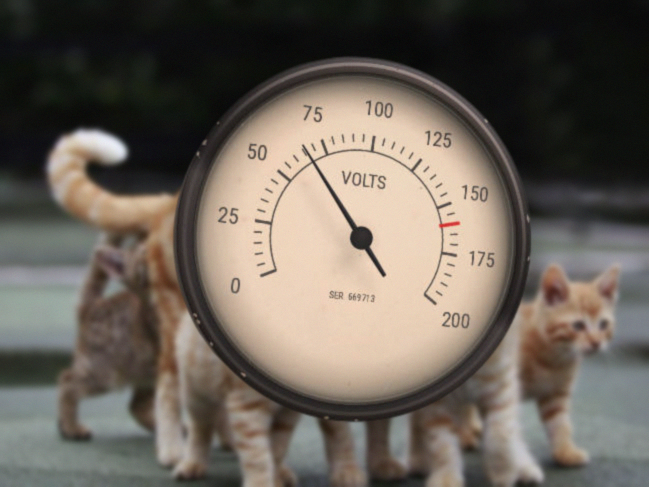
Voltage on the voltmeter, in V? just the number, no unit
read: 65
